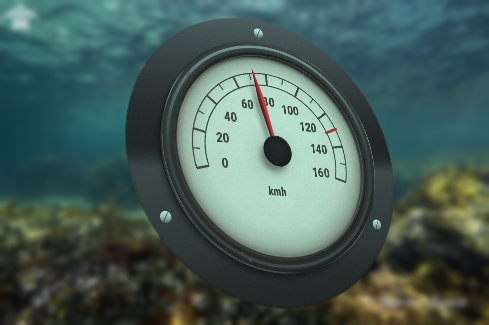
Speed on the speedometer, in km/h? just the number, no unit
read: 70
